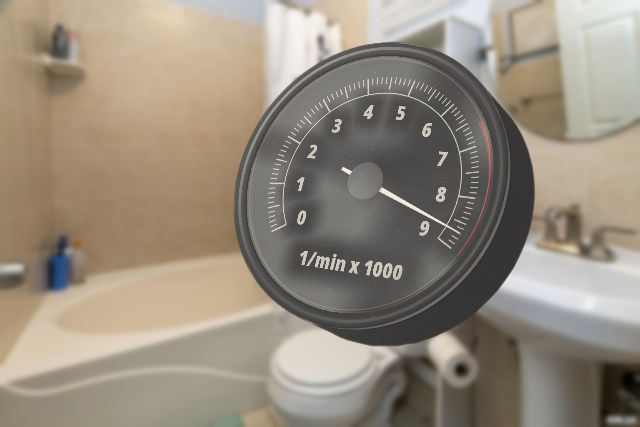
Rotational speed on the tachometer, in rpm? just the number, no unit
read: 8700
